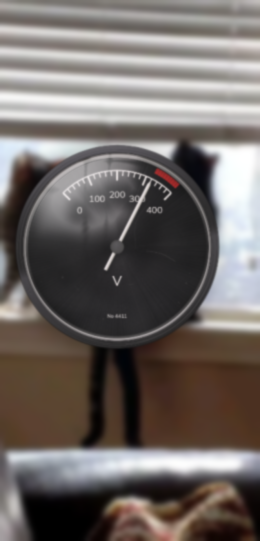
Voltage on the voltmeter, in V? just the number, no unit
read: 320
